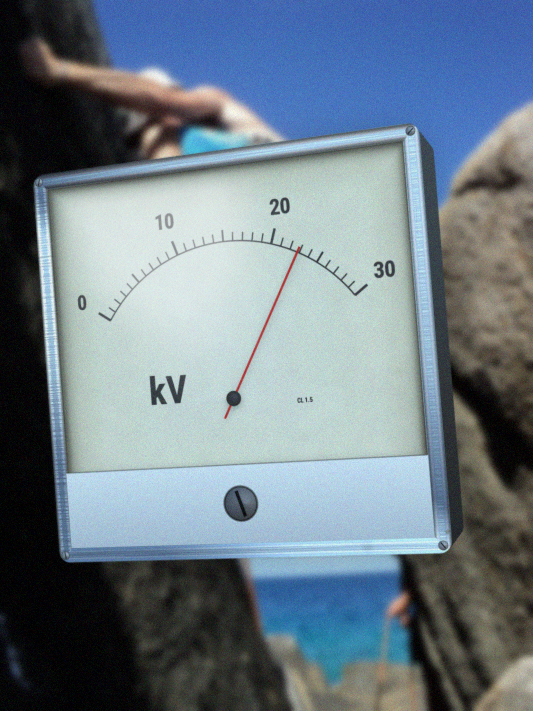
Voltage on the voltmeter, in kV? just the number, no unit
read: 23
